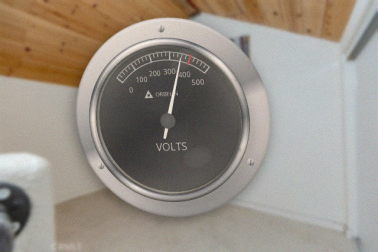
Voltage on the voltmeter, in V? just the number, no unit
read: 360
